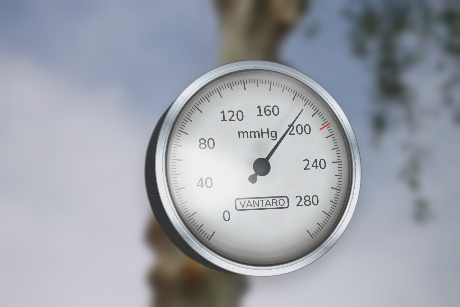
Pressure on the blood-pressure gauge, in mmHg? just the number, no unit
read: 190
